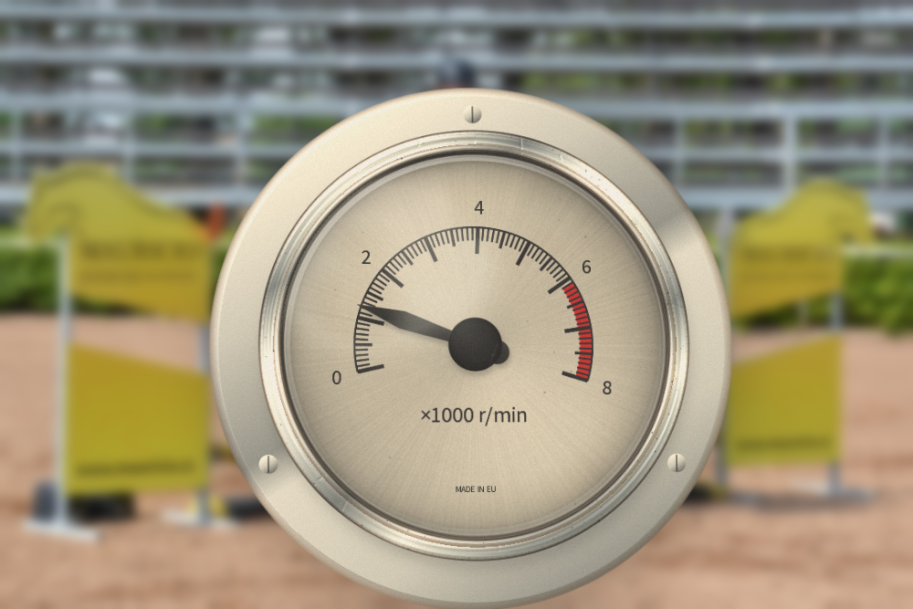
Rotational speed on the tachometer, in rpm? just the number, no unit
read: 1200
